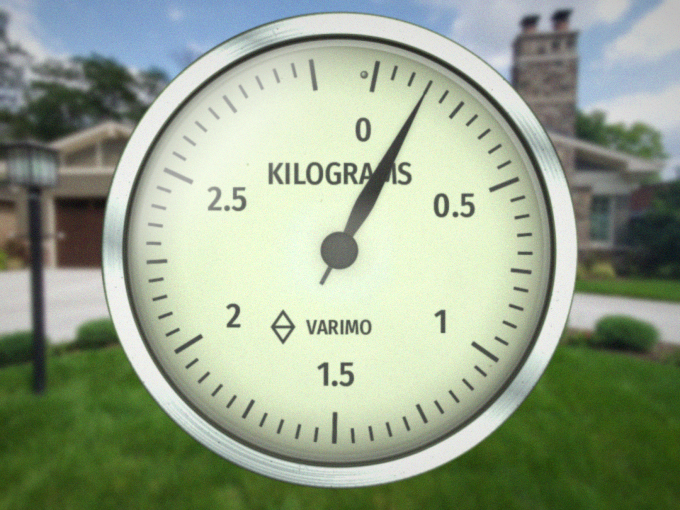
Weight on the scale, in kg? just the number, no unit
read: 0.15
